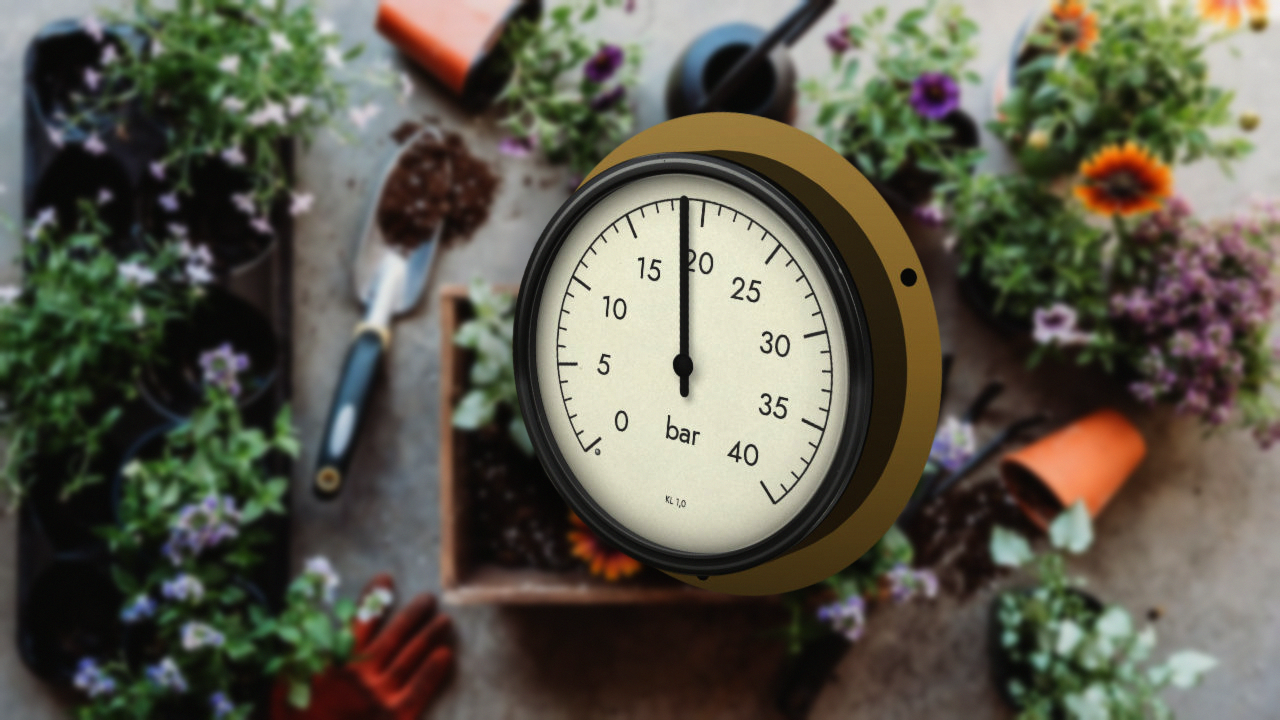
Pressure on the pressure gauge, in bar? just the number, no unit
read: 19
